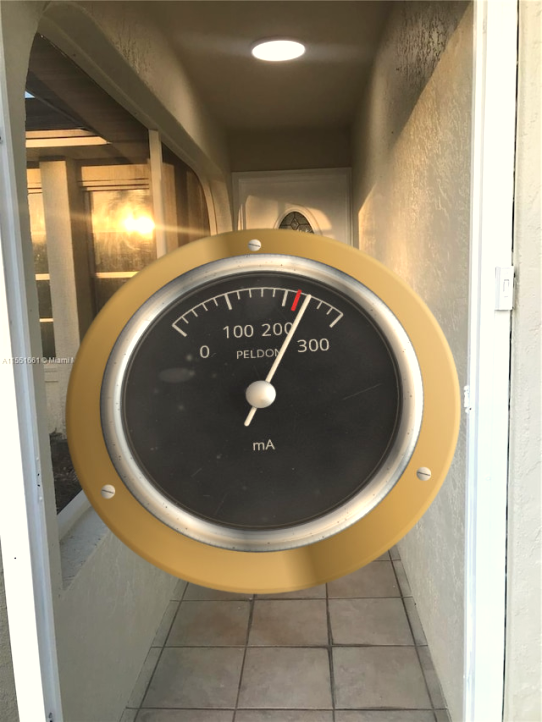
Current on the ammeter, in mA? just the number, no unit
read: 240
